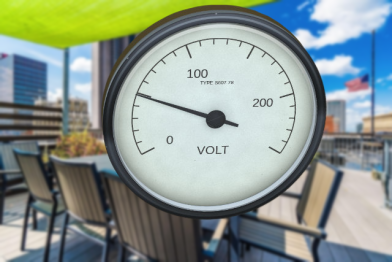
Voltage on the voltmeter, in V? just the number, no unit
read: 50
